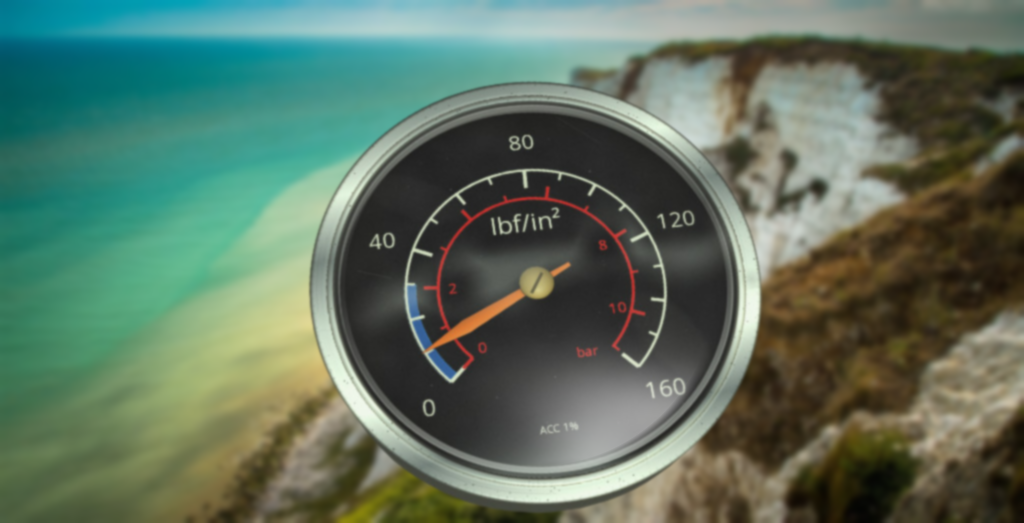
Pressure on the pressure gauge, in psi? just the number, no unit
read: 10
